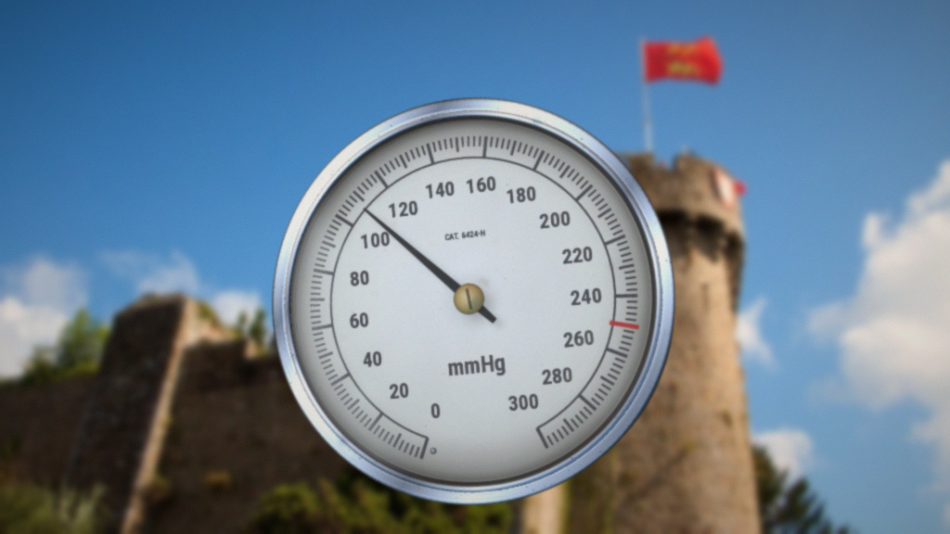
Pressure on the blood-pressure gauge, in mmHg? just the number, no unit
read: 108
